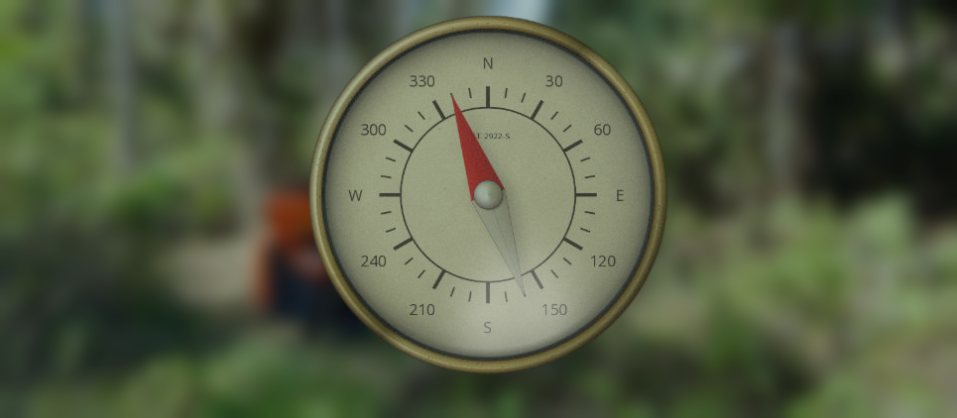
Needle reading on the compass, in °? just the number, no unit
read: 340
